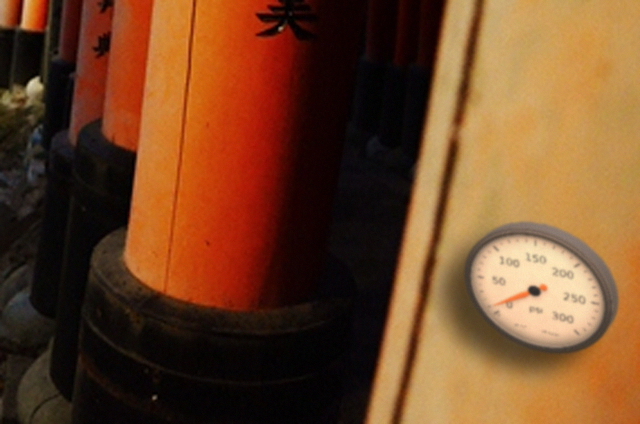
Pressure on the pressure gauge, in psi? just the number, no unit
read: 10
